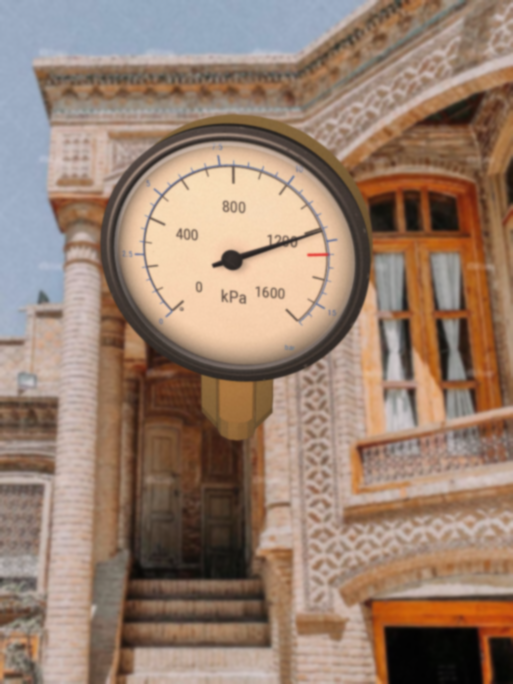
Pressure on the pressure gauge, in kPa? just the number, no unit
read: 1200
